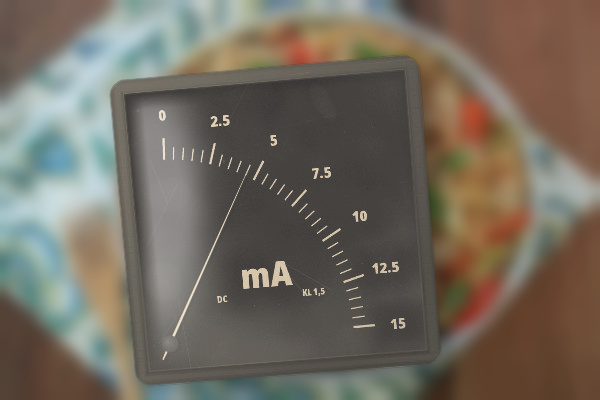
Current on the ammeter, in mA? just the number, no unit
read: 4.5
